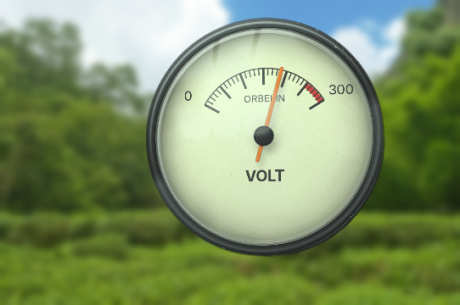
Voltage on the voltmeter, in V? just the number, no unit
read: 190
